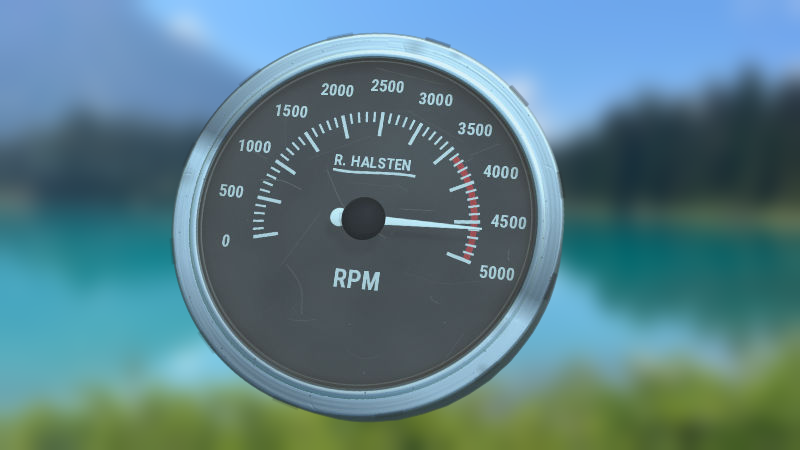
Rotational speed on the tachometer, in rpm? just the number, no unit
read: 4600
